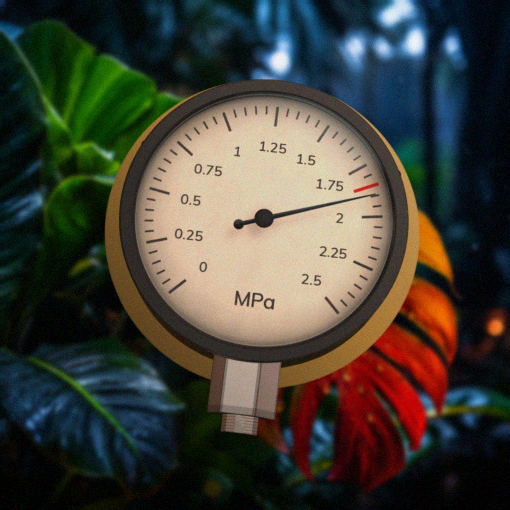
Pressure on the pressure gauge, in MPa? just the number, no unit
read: 1.9
